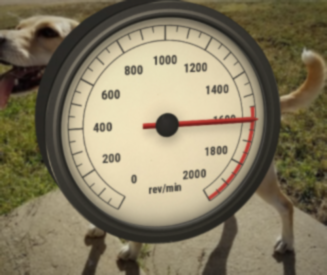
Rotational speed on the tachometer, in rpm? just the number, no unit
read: 1600
